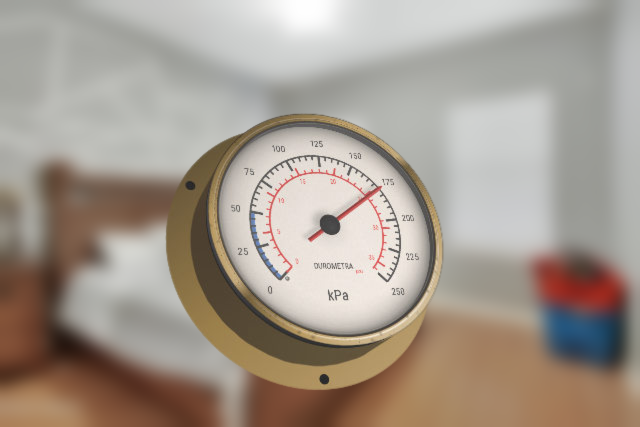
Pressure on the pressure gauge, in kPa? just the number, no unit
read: 175
